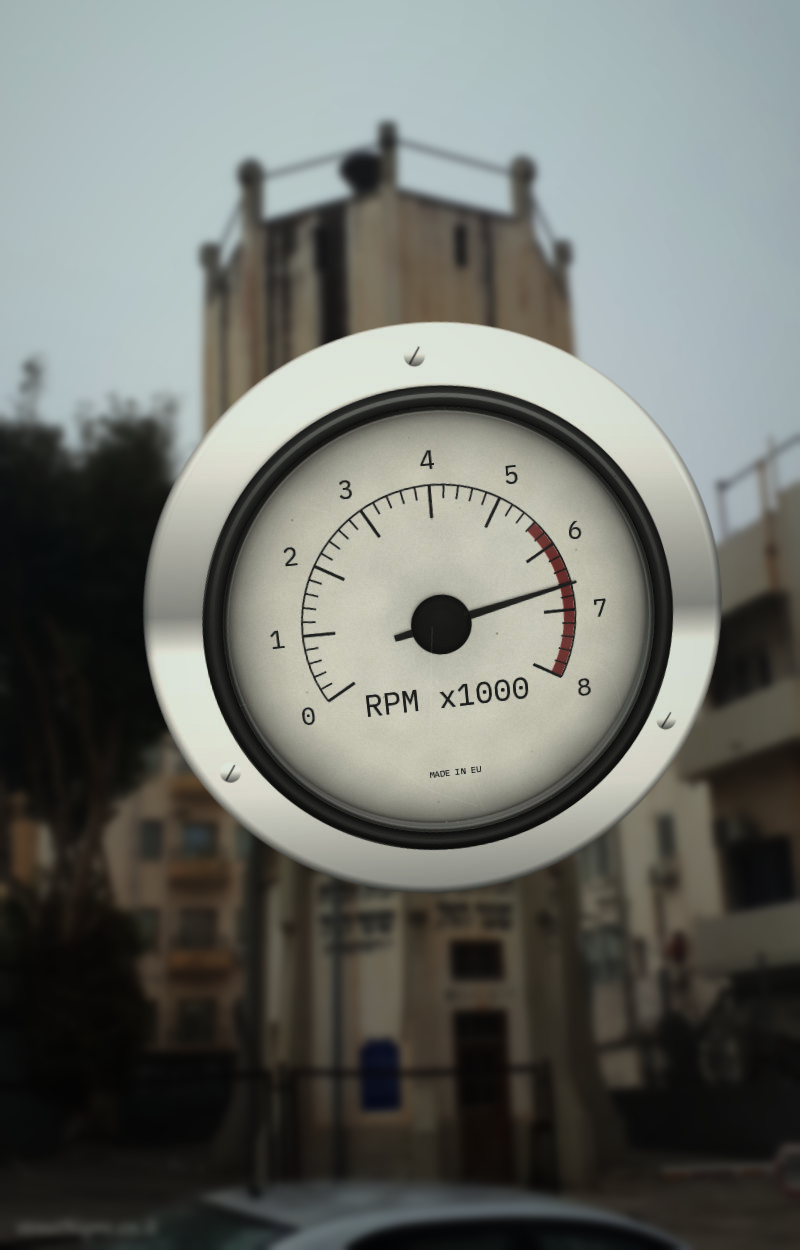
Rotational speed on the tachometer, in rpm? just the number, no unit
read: 6600
